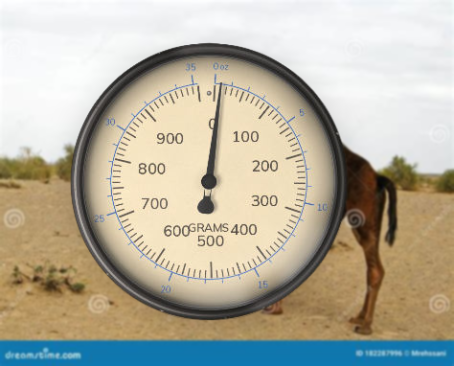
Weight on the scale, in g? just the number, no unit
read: 10
